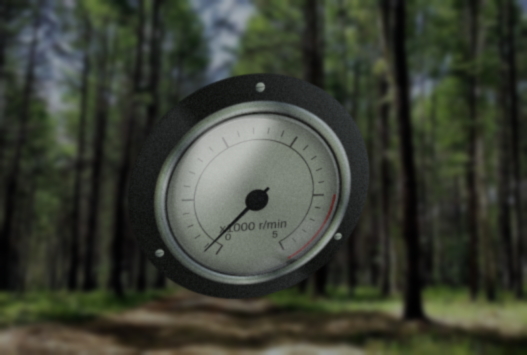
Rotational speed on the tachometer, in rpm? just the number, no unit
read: 200
